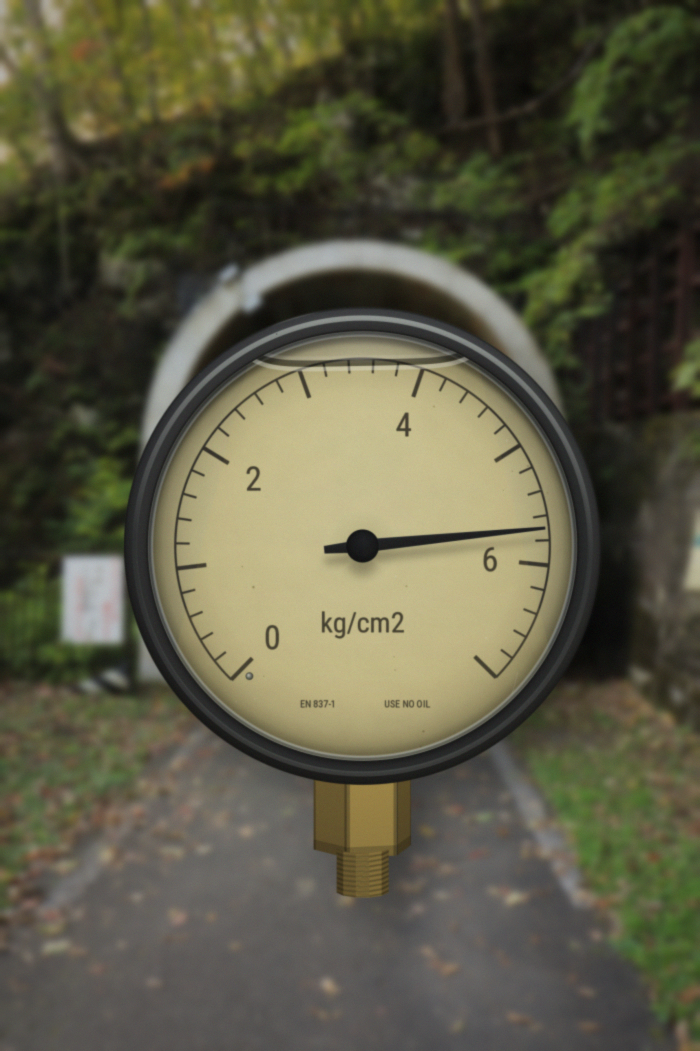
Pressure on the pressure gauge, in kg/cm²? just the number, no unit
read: 5.7
